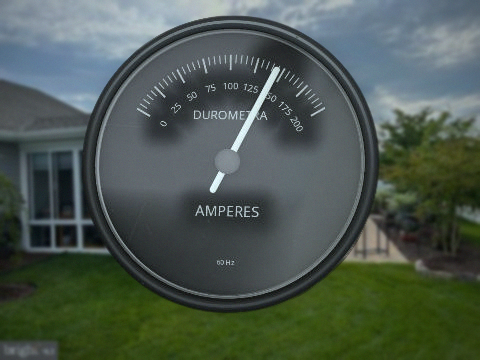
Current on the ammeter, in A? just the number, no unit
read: 145
